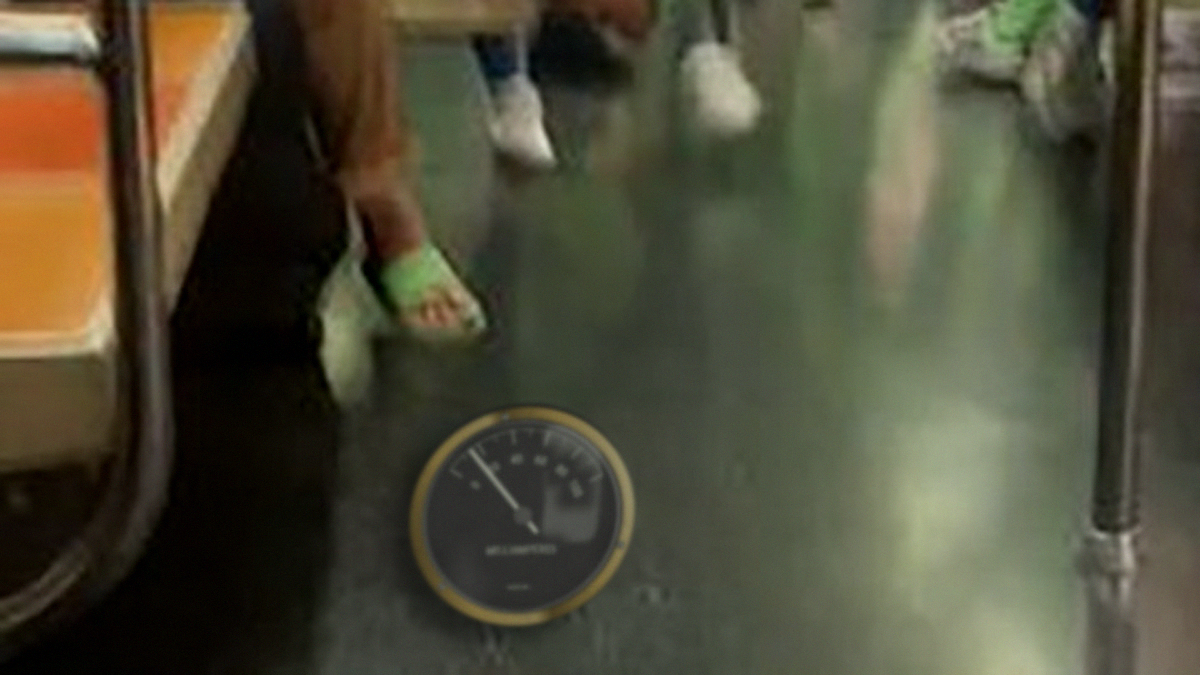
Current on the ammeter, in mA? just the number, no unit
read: 15
